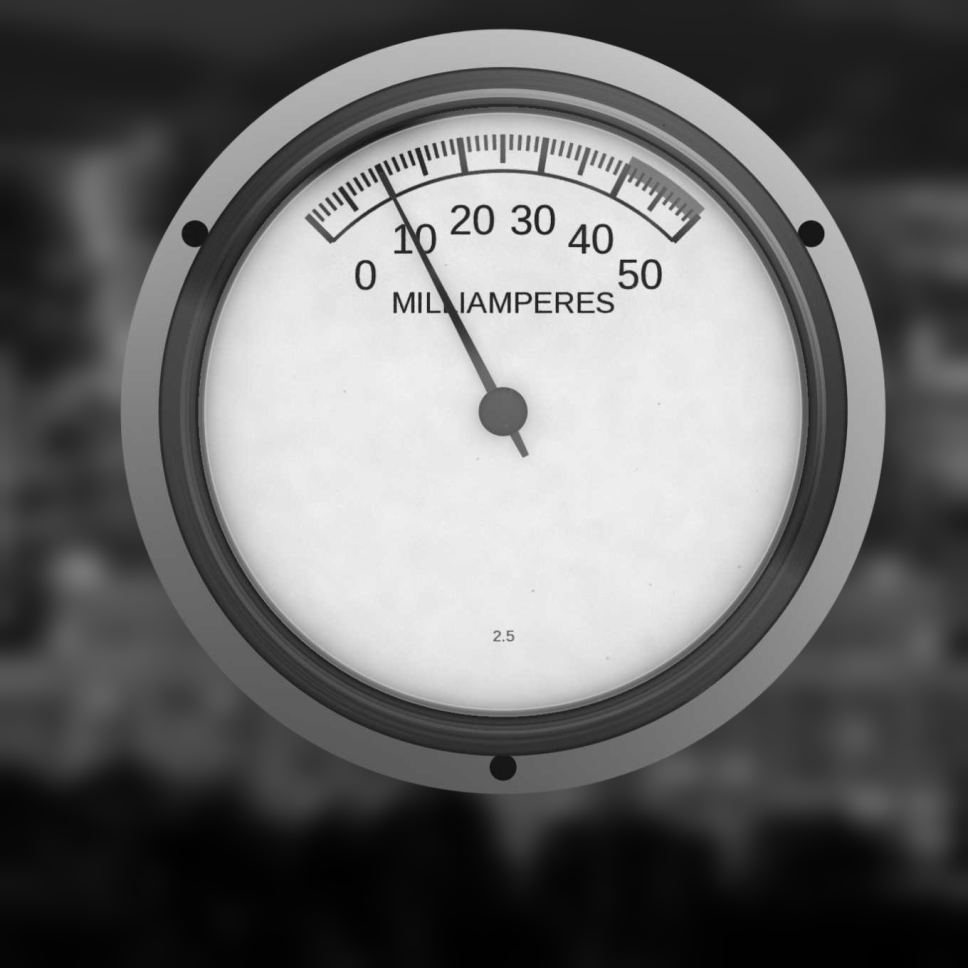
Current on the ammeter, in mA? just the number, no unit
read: 10
